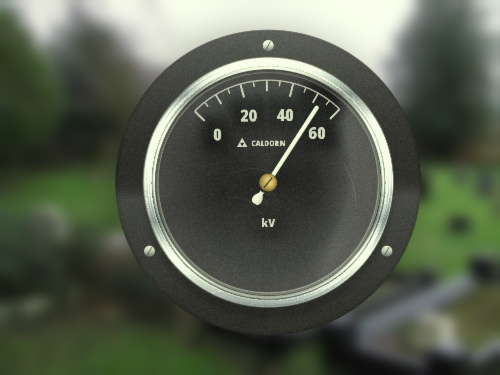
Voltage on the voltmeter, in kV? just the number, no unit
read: 52.5
